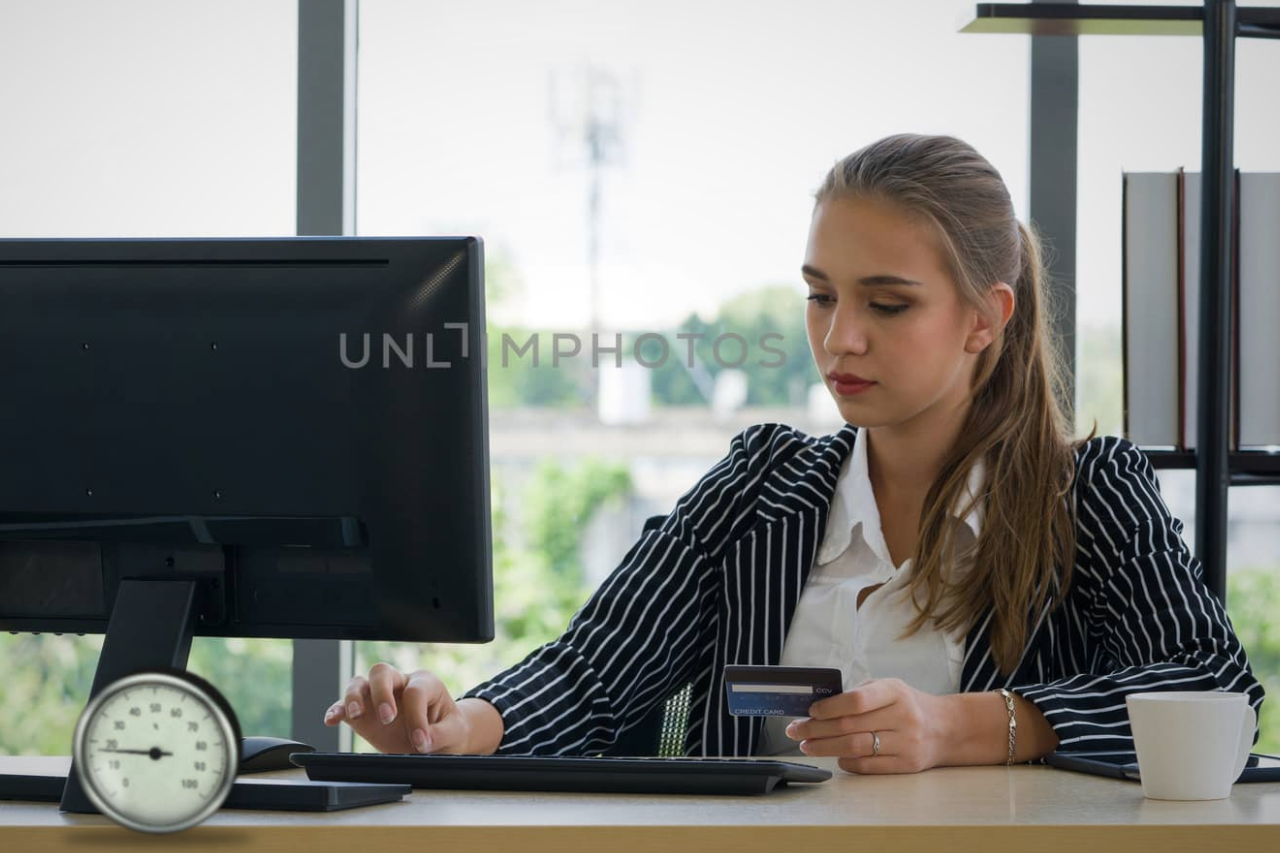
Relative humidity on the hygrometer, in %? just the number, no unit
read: 17.5
